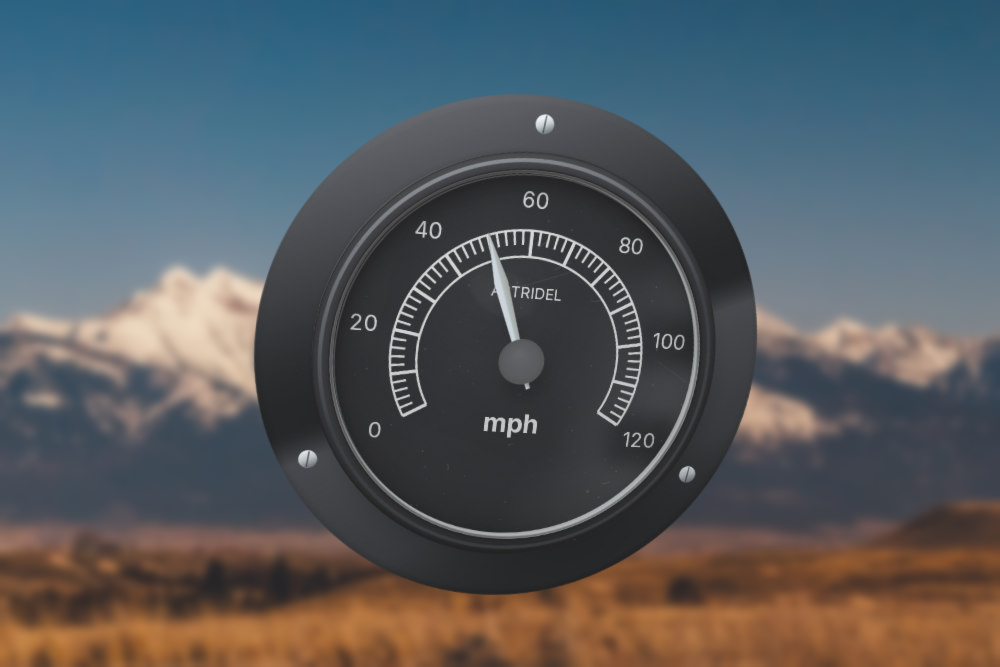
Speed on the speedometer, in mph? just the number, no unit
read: 50
